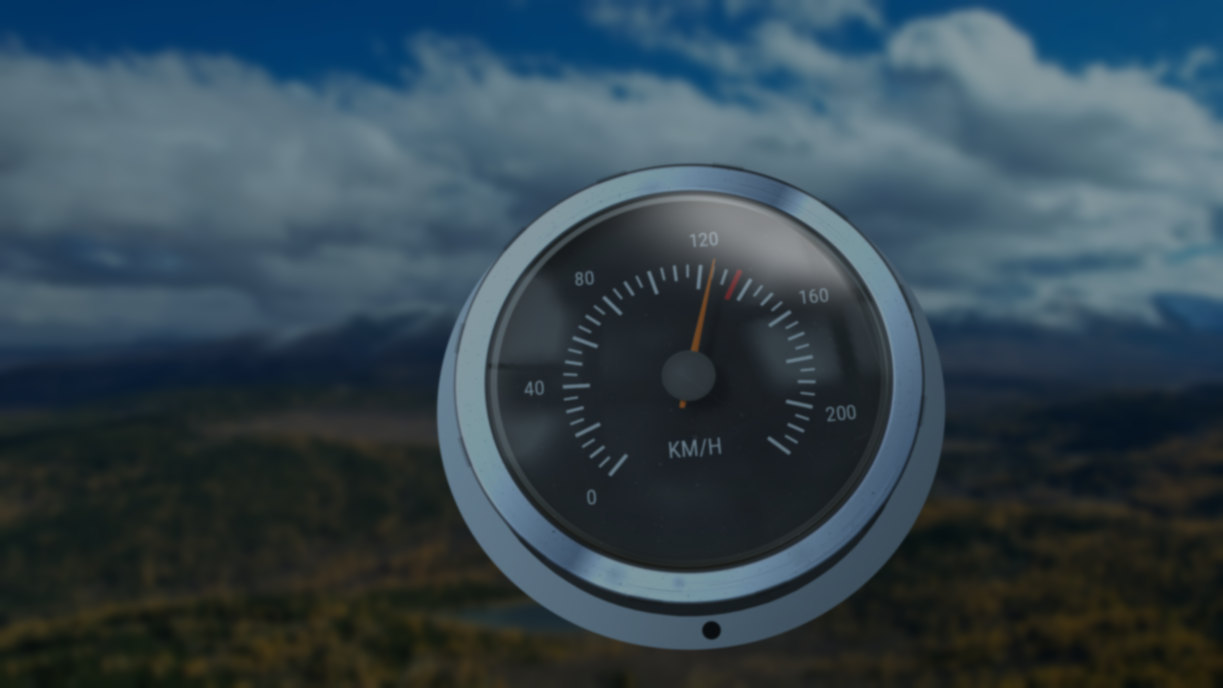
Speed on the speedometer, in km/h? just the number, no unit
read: 125
